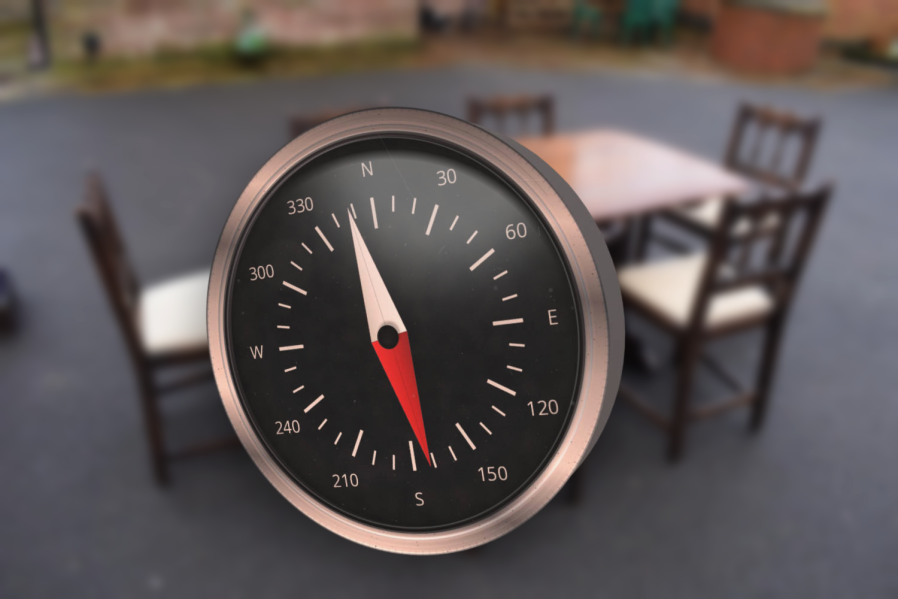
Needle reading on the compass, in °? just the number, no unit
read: 170
